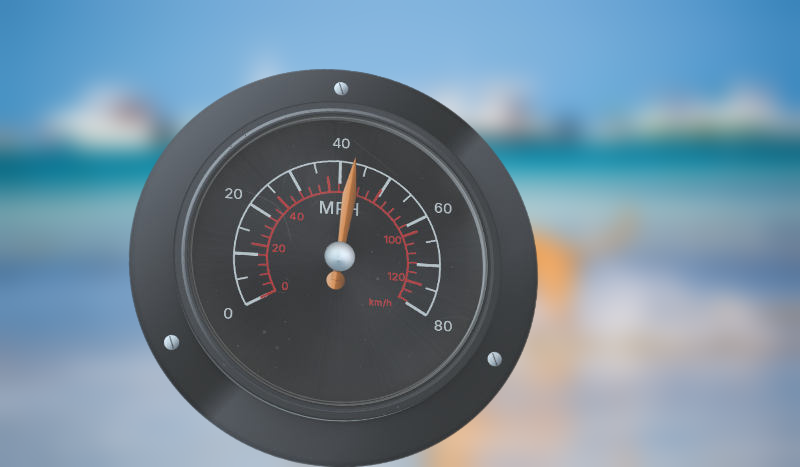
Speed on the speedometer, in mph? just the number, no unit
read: 42.5
